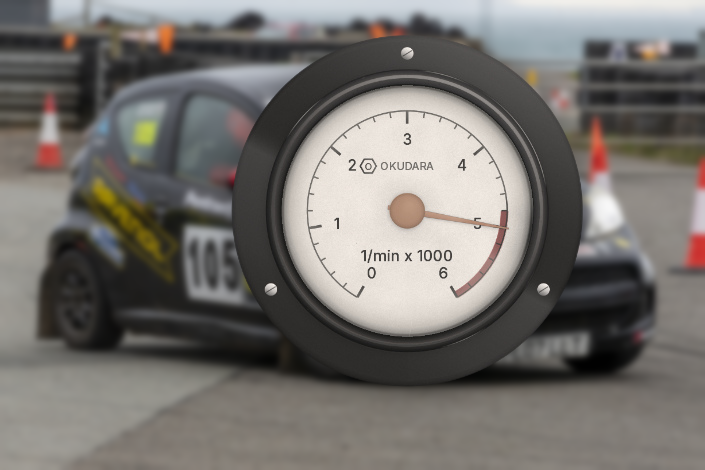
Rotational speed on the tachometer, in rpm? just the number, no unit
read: 5000
